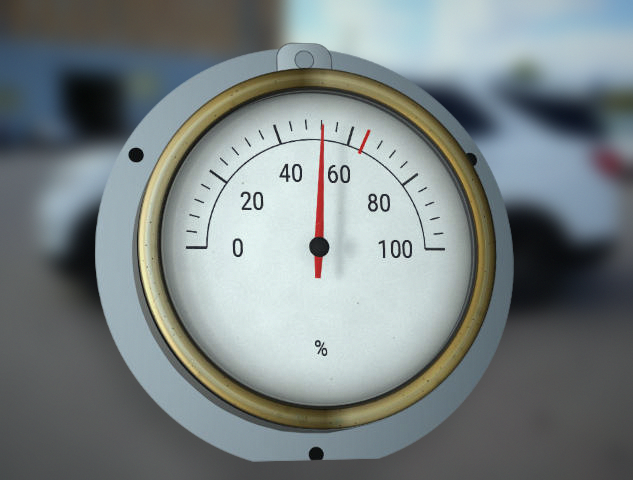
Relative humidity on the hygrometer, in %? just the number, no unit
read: 52
